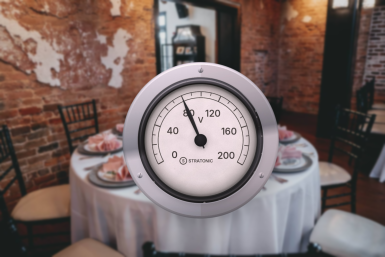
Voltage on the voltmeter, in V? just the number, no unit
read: 80
